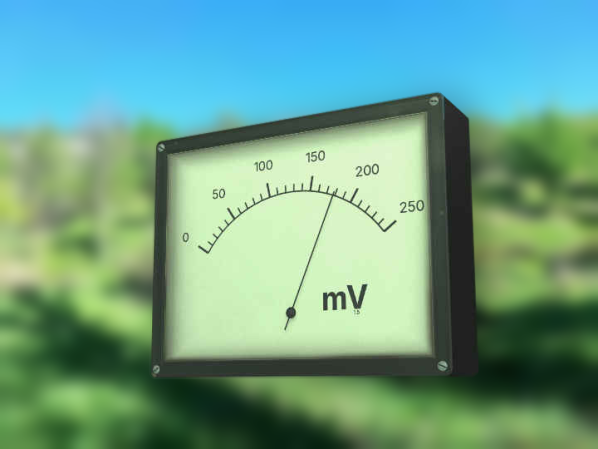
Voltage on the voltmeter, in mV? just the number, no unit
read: 180
